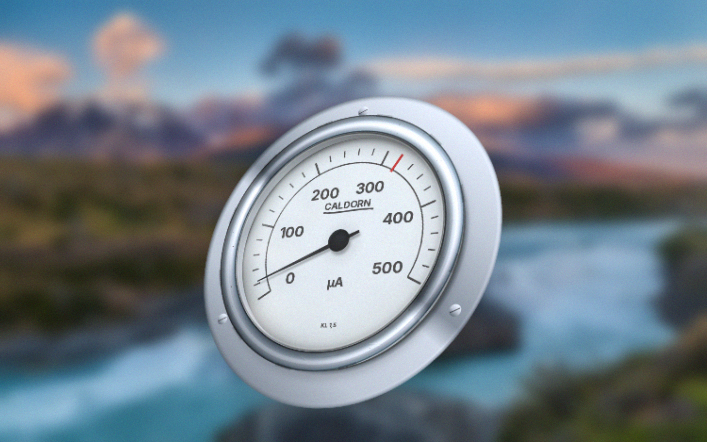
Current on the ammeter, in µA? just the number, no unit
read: 20
